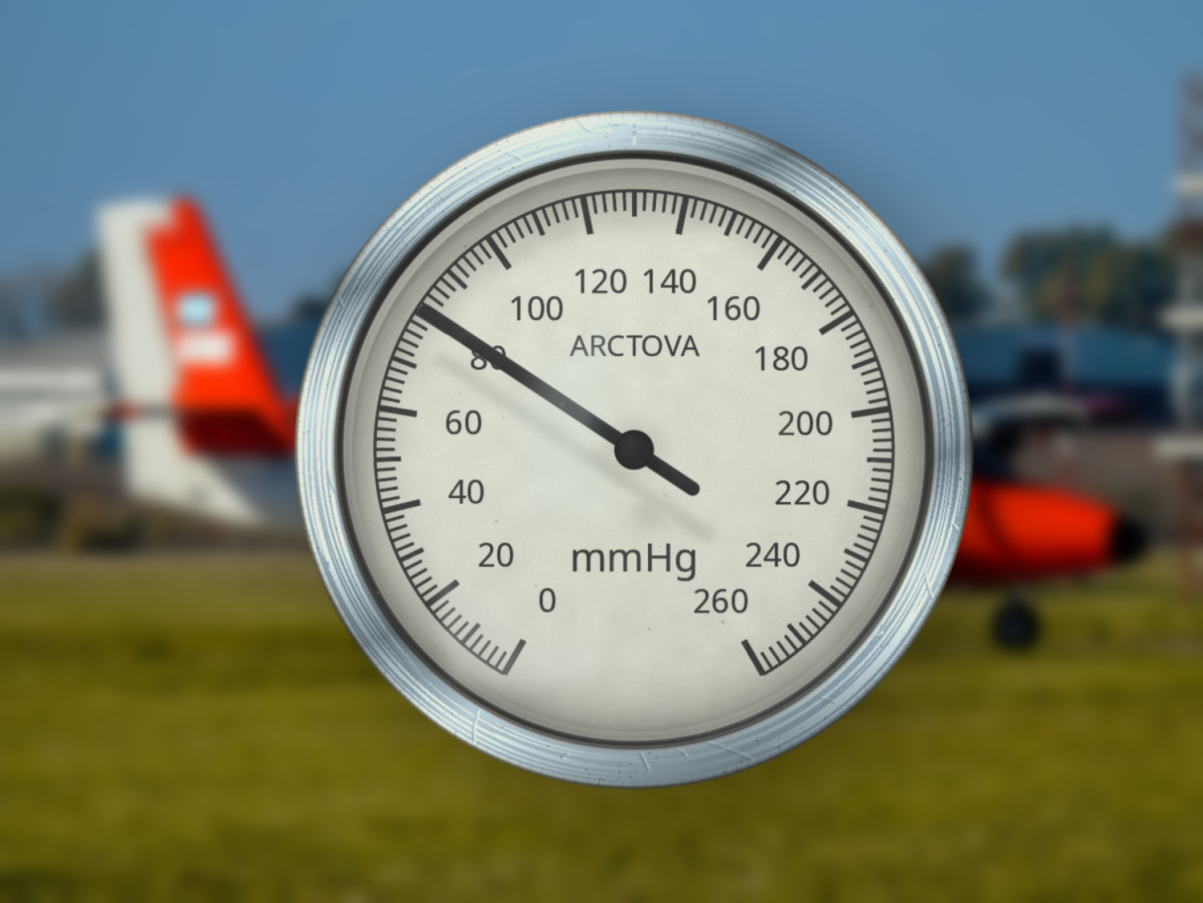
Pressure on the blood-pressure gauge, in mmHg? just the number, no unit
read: 81
